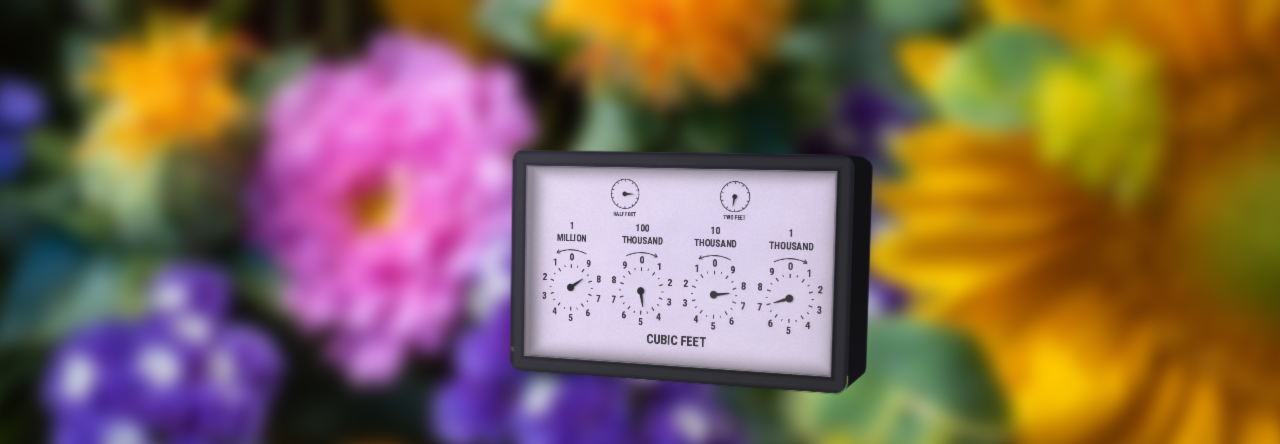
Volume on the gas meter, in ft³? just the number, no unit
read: 847700
